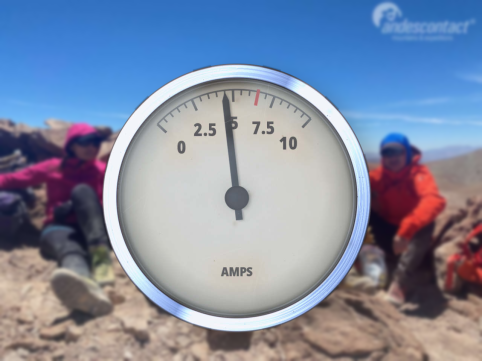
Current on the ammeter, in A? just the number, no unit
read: 4.5
